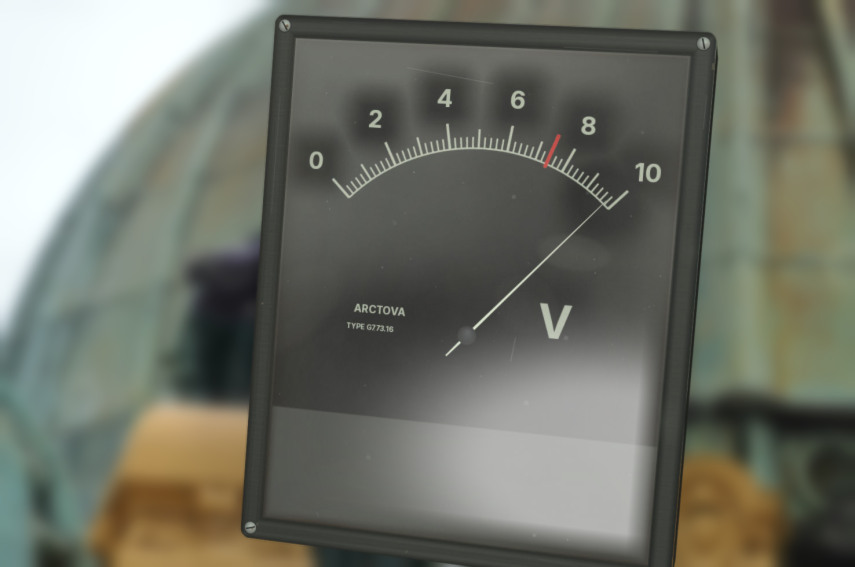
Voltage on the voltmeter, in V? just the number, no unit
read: 9.8
